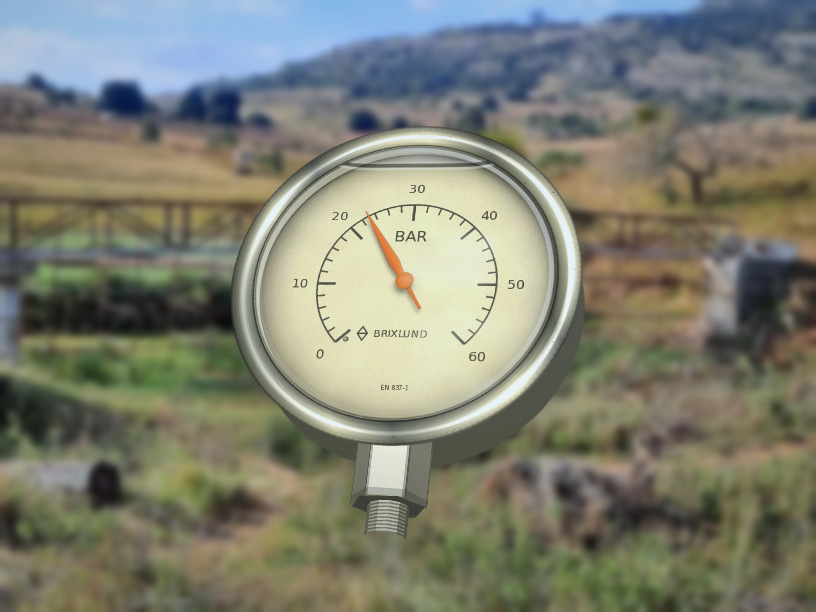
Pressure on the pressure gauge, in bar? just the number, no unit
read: 23
